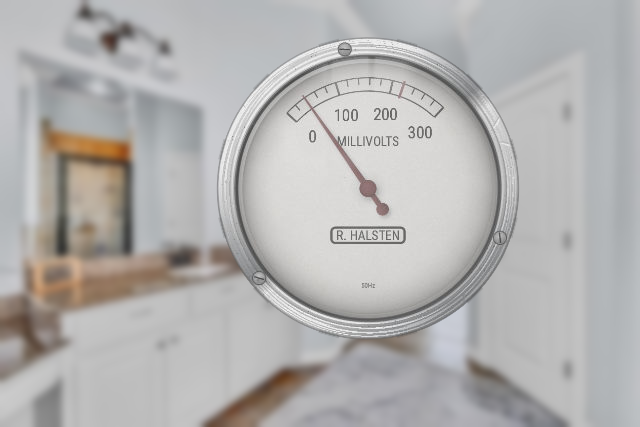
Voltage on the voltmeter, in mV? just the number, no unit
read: 40
